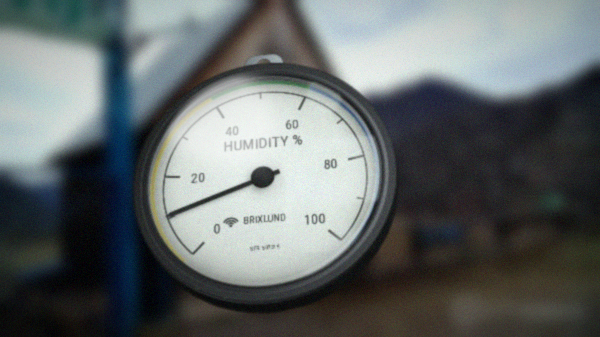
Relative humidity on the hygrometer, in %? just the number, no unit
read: 10
